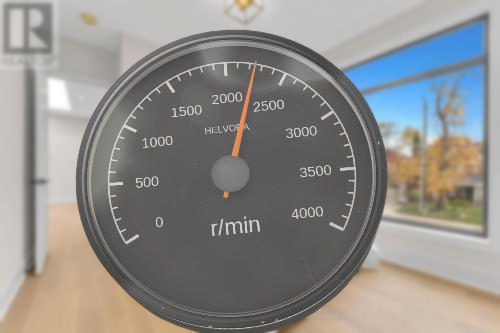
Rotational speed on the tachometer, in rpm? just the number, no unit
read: 2250
